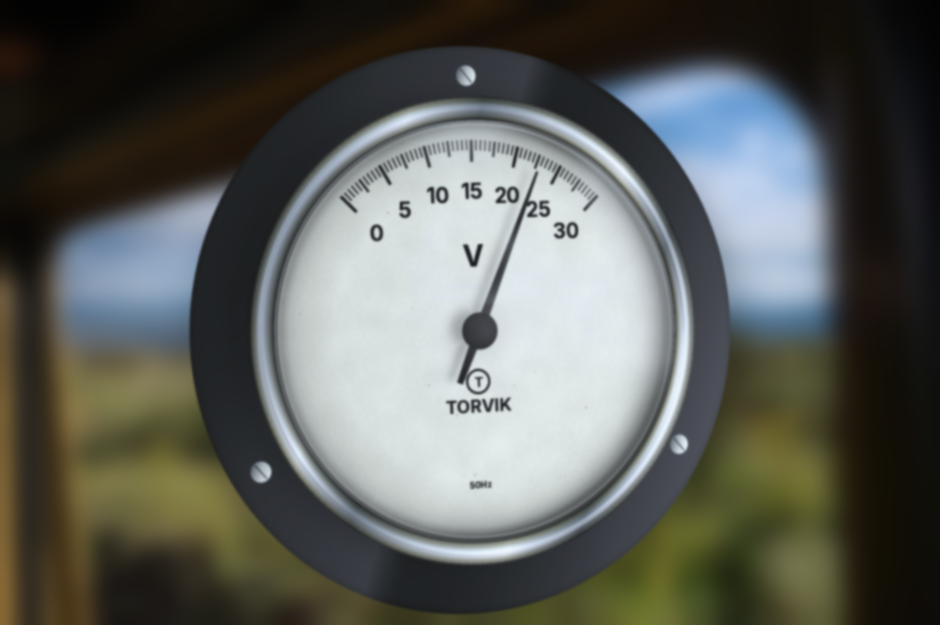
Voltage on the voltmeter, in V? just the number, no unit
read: 22.5
